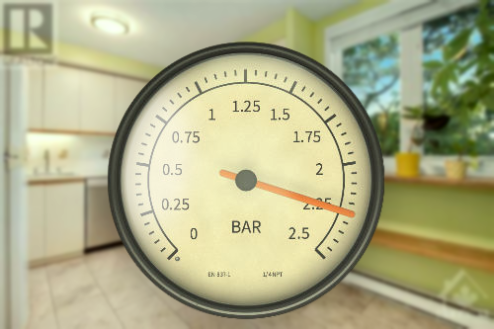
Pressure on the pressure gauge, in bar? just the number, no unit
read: 2.25
